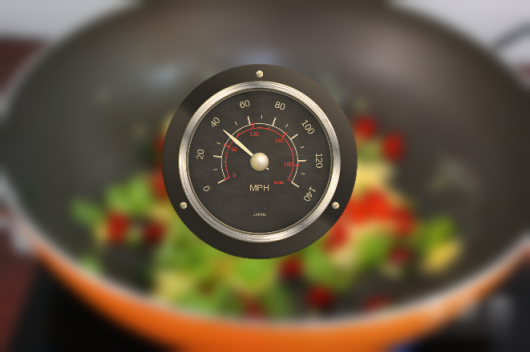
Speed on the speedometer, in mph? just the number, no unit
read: 40
